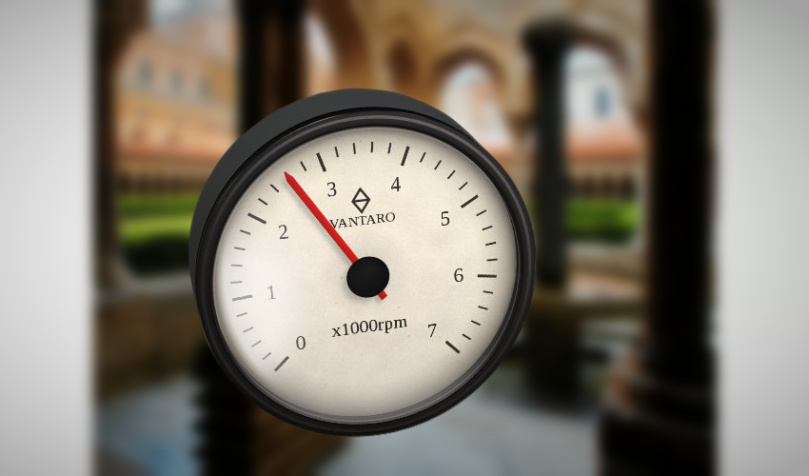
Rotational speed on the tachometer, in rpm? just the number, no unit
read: 2600
